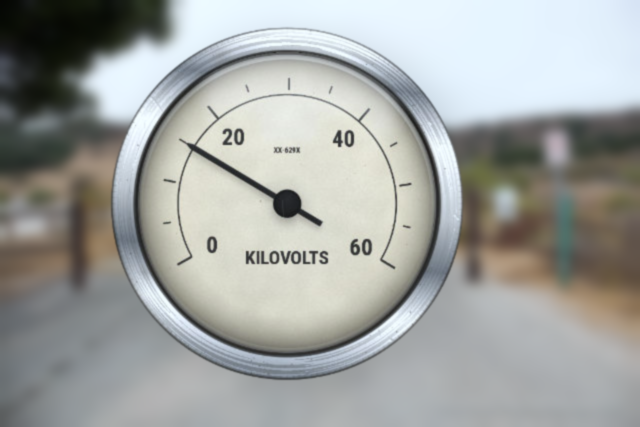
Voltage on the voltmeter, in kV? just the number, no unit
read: 15
